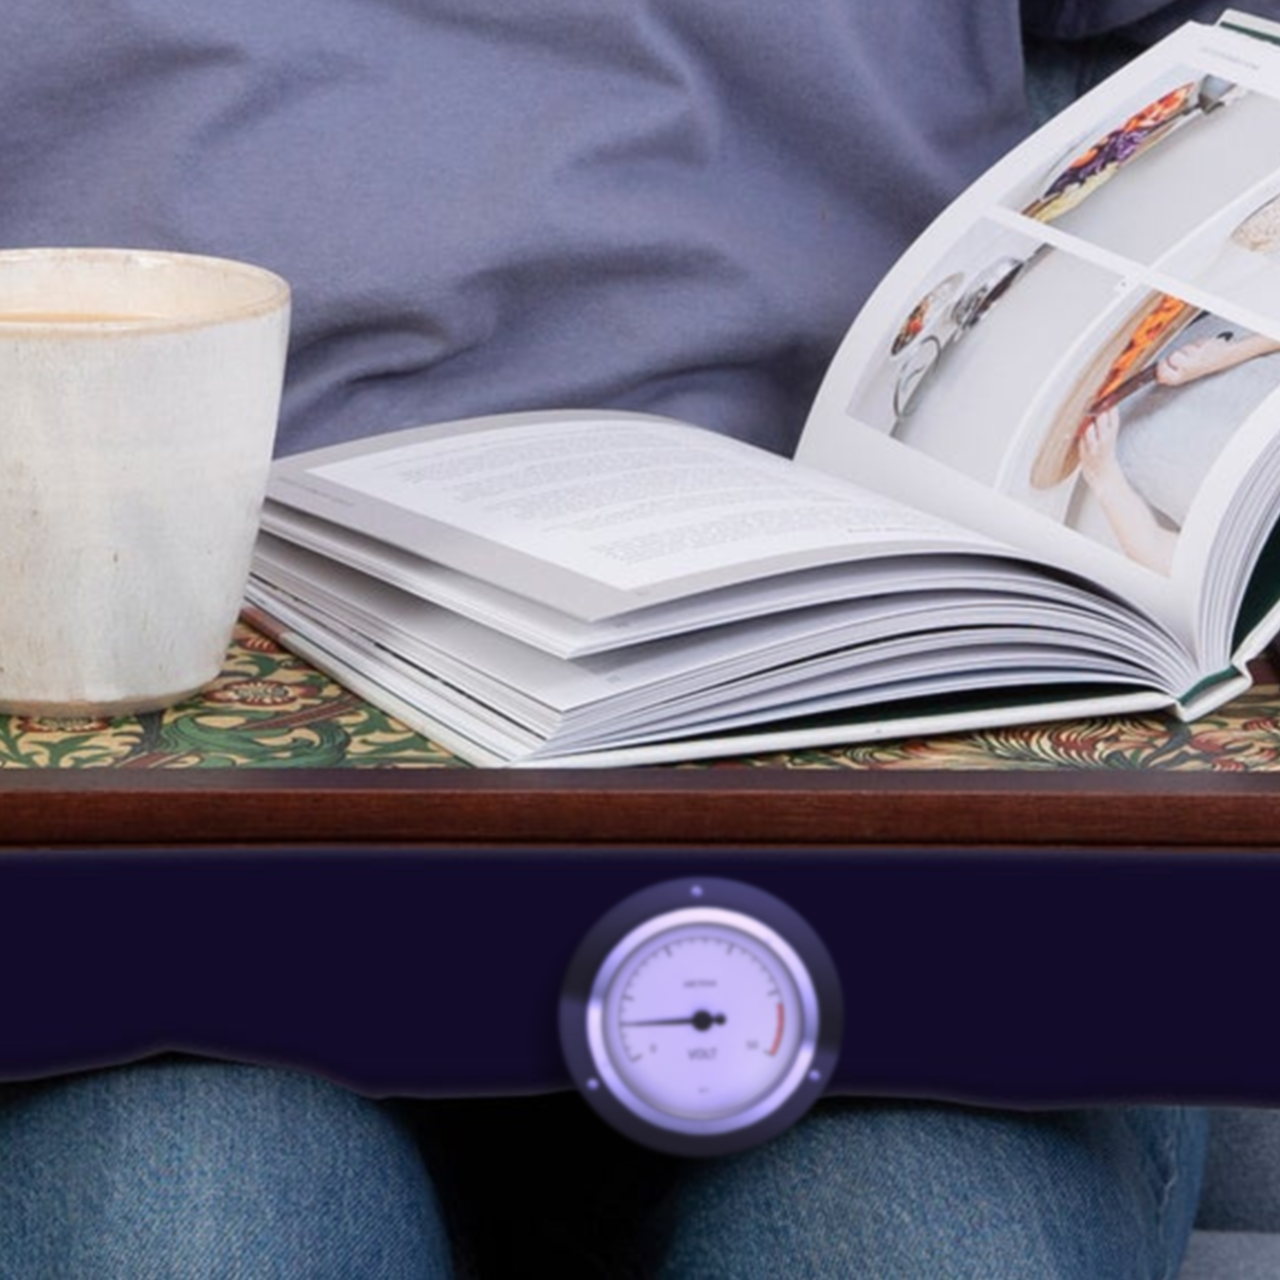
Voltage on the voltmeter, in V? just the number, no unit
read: 6
